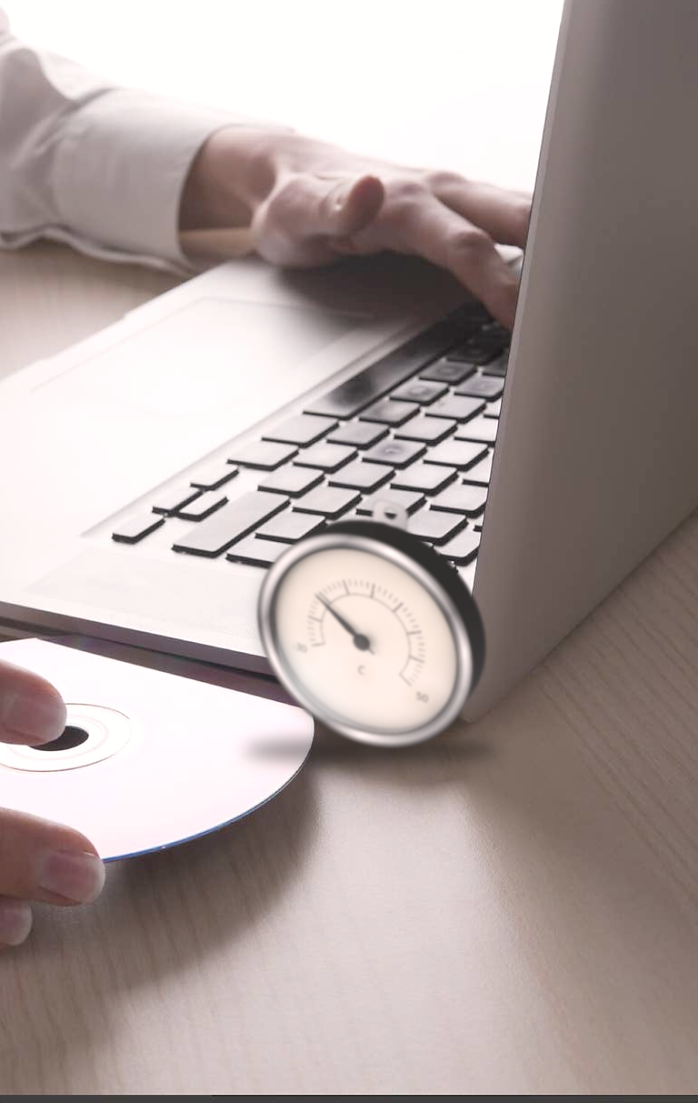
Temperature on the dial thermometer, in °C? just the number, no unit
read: -10
